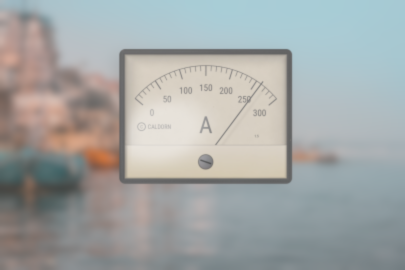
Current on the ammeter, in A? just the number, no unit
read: 260
